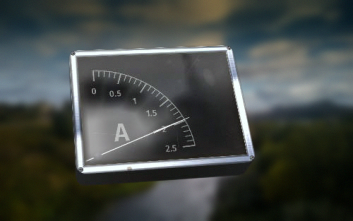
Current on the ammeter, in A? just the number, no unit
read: 2
